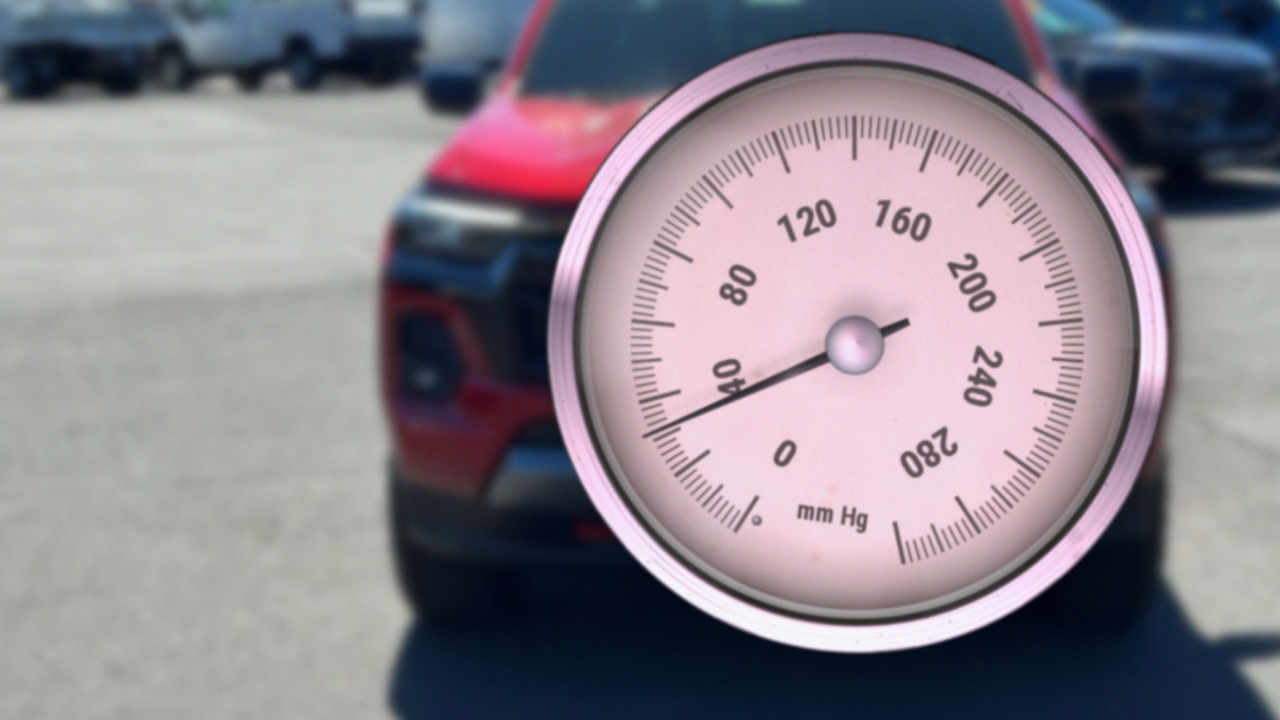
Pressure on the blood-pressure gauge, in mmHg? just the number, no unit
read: 32
